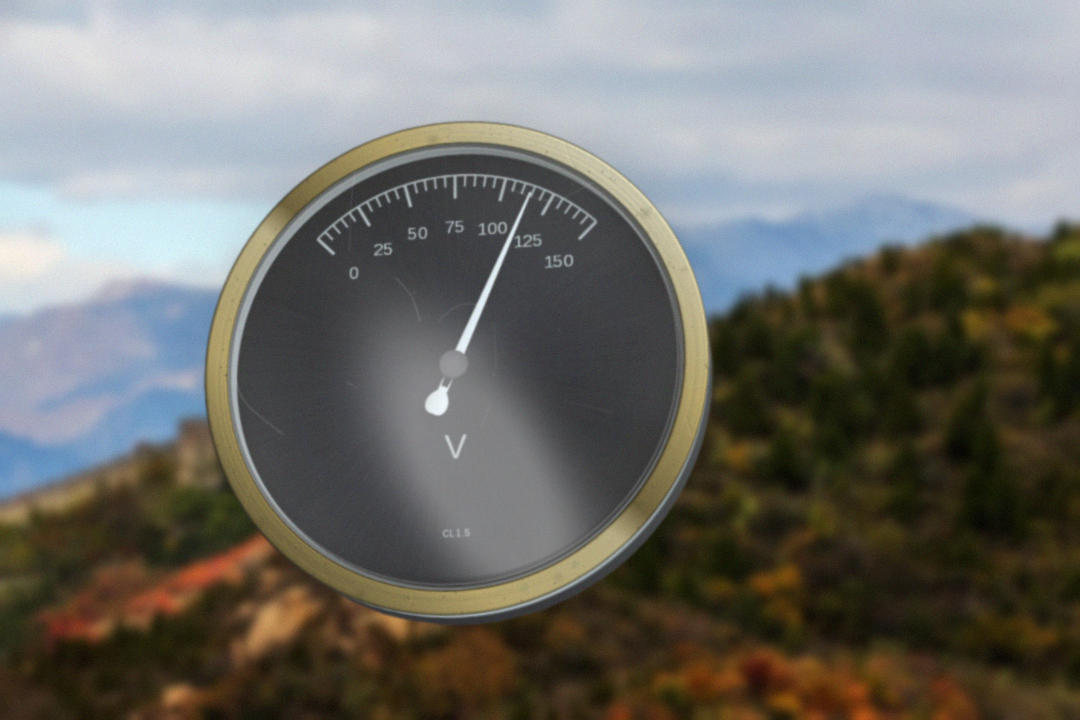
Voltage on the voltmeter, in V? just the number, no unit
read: 115
